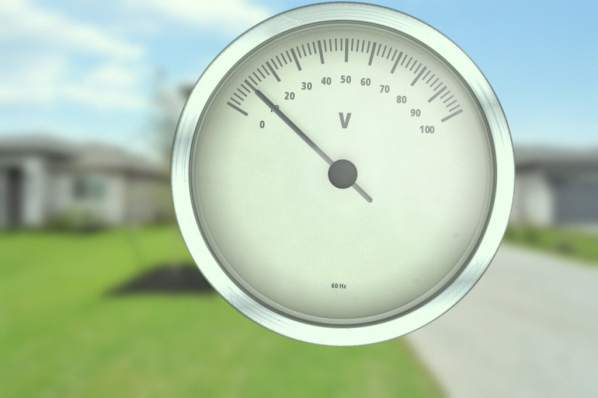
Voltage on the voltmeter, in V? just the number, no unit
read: 10
